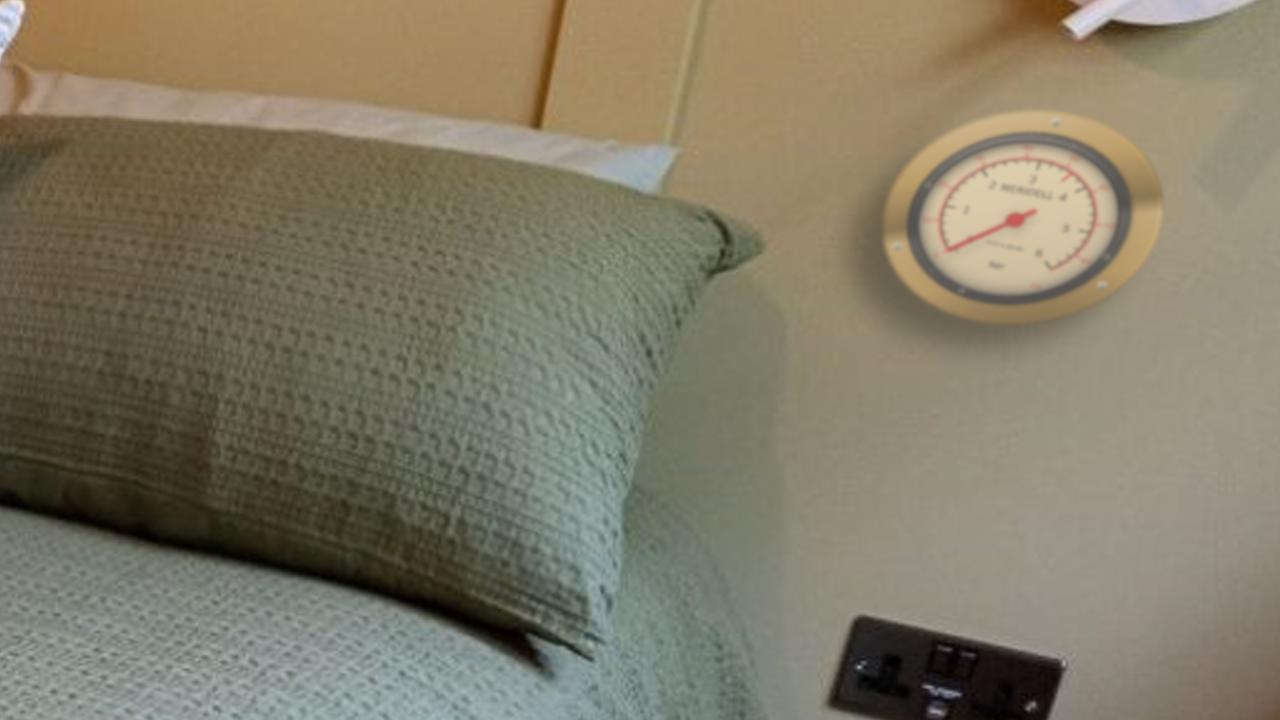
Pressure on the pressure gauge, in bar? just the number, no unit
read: 0
